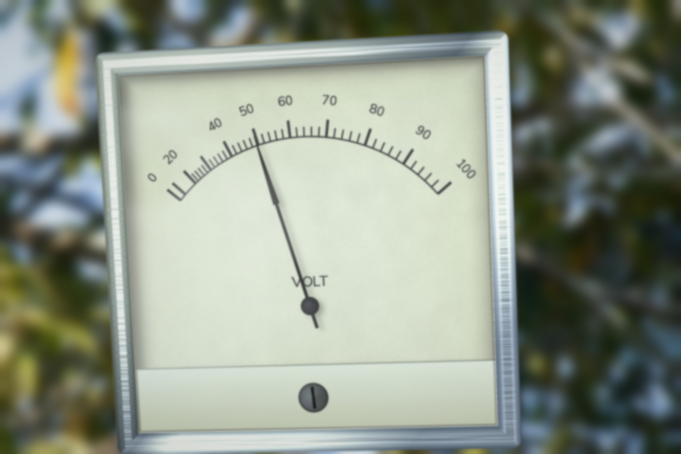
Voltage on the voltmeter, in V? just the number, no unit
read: 50
